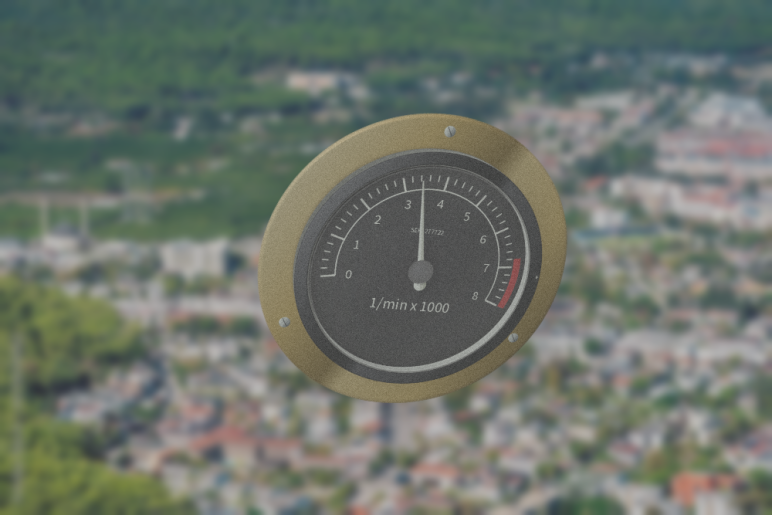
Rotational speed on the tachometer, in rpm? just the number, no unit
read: 3400
